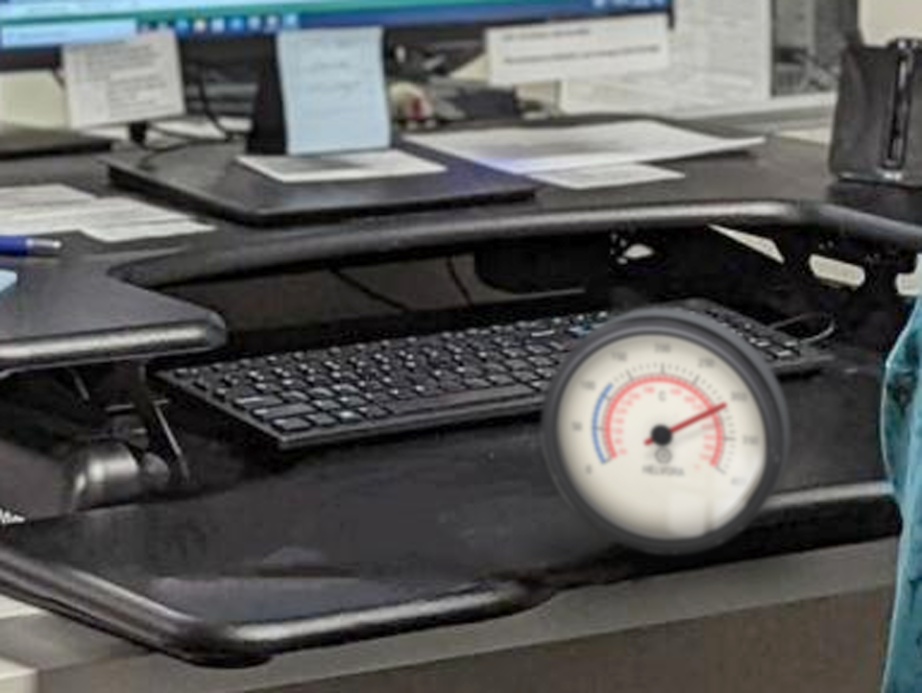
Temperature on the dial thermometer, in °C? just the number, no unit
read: 300
